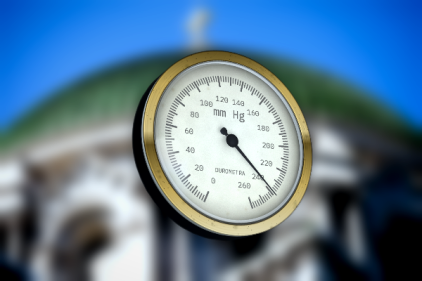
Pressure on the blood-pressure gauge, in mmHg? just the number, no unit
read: 240
